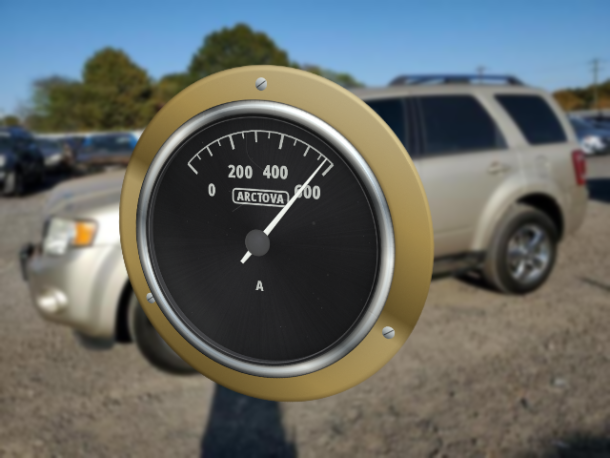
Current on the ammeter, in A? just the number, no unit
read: 575
